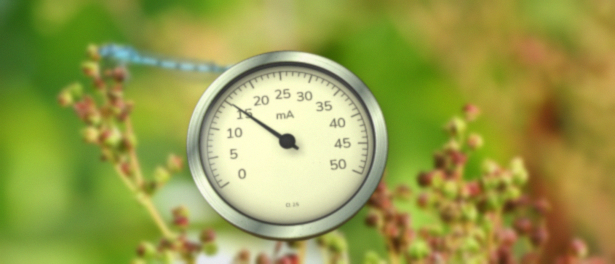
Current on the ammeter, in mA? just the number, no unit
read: 15
